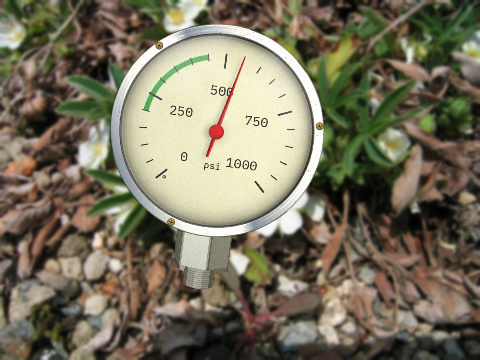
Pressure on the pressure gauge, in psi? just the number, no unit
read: 550
